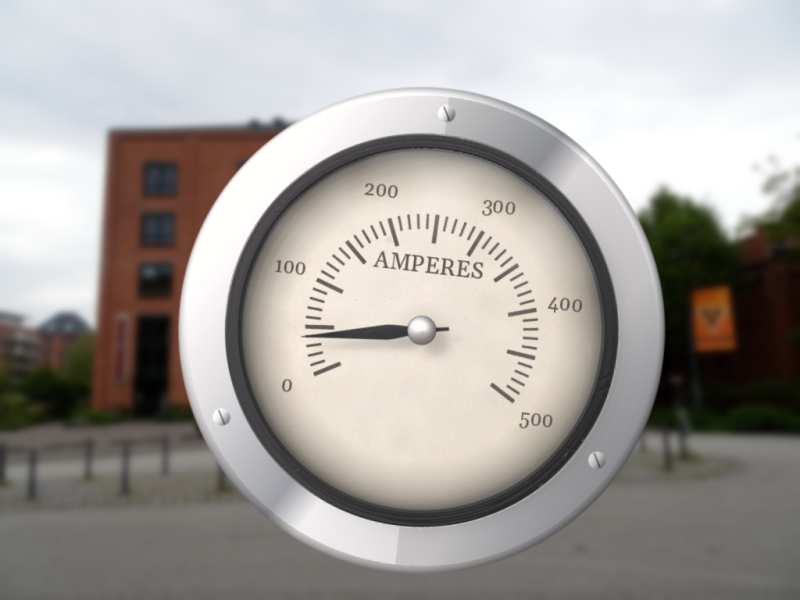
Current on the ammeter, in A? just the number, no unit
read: 40
